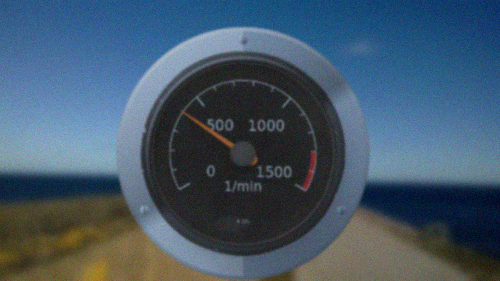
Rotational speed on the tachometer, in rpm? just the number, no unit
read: 400
